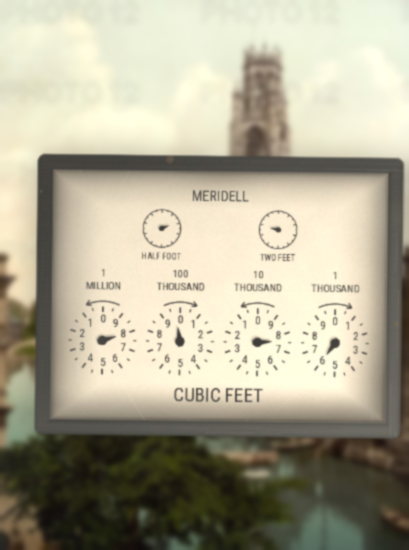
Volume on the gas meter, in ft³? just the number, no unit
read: 797600
